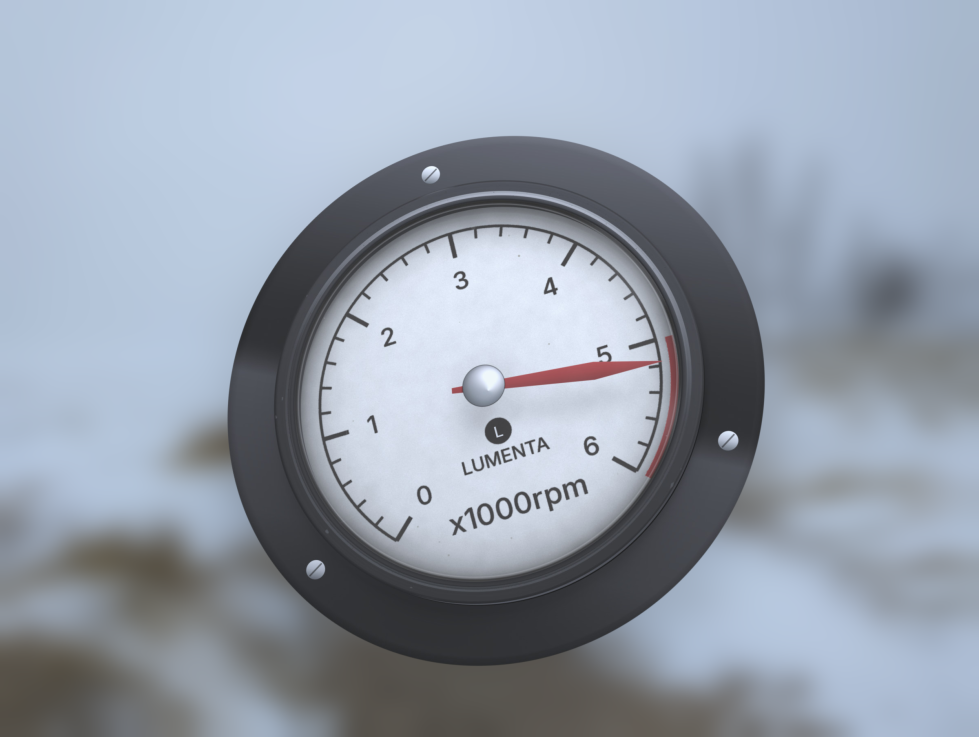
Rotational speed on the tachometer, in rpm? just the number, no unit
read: 5200
